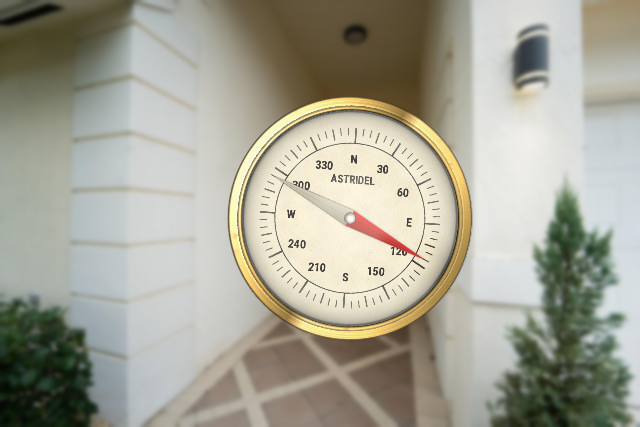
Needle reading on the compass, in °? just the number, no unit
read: 115
